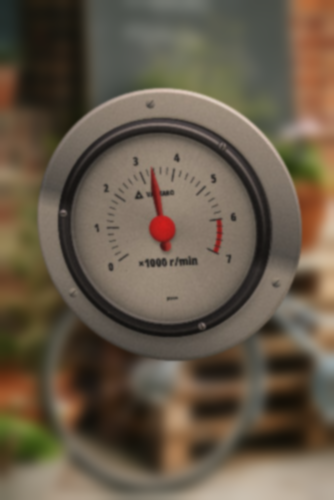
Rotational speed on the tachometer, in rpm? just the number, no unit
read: 3400
